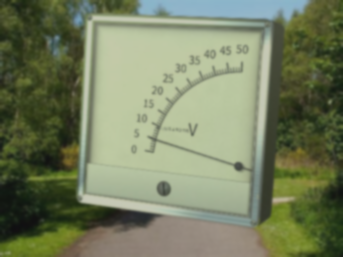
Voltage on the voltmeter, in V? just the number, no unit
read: 5
